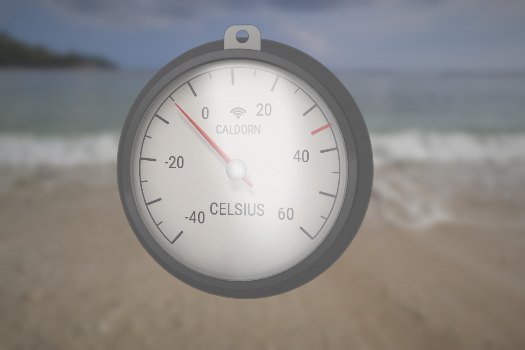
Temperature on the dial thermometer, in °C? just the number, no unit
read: -5
